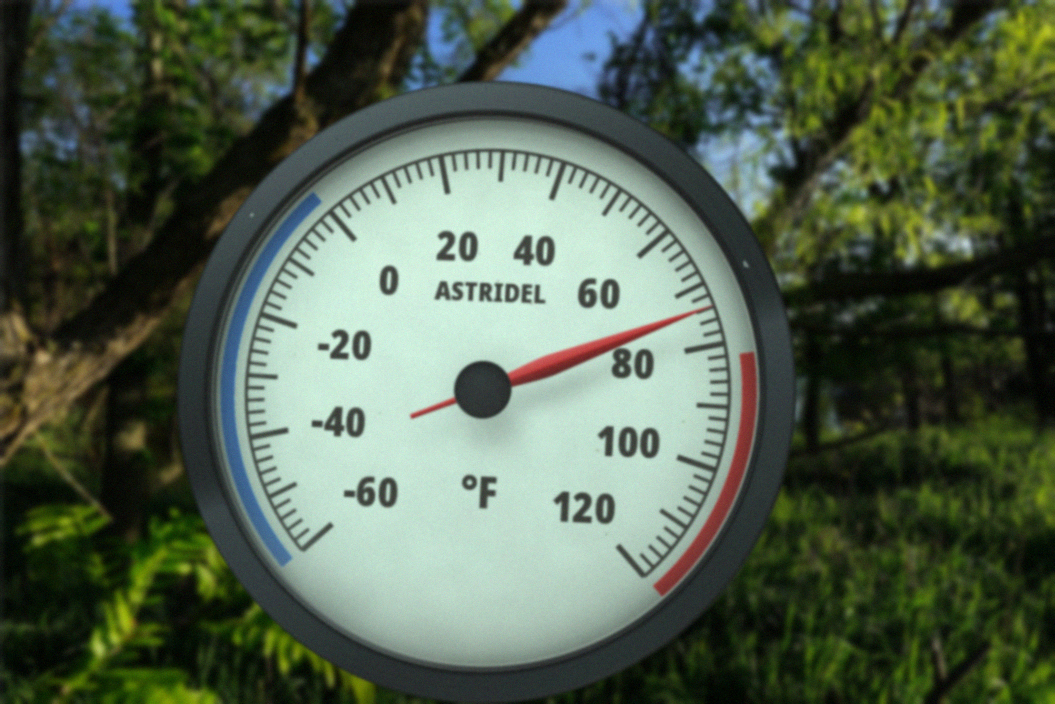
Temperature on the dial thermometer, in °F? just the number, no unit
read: 74
